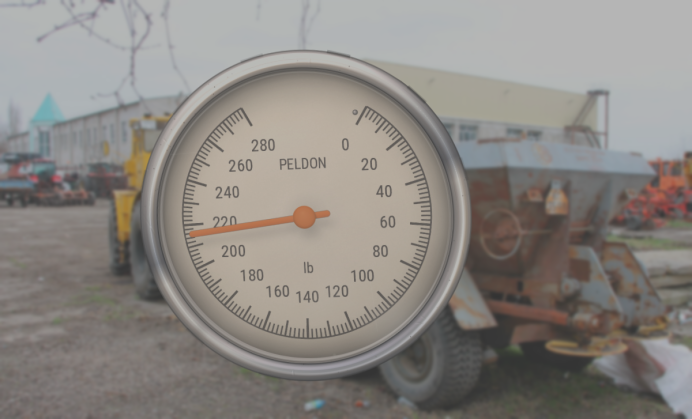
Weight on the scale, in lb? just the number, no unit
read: 216
